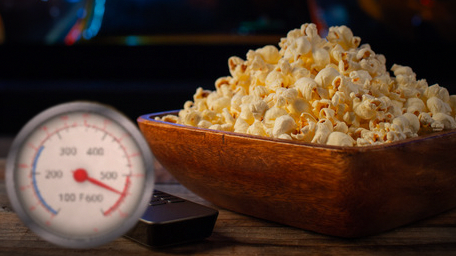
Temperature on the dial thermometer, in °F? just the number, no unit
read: 540
